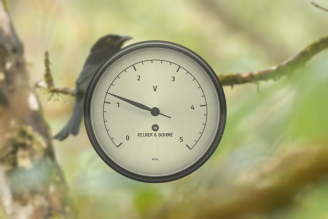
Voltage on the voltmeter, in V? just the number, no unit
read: 1.2
